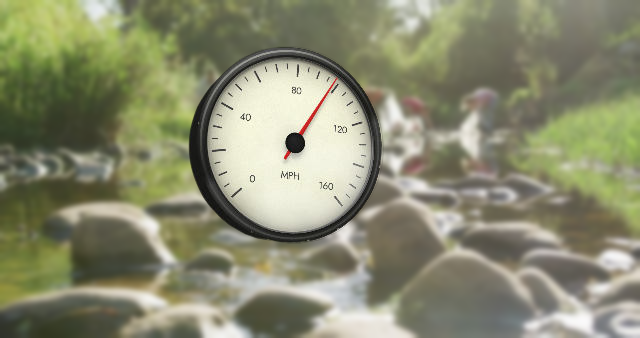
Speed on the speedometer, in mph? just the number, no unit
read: 97.5
